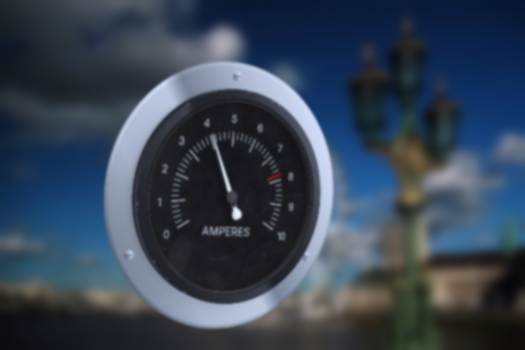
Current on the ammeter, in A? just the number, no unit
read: 4
